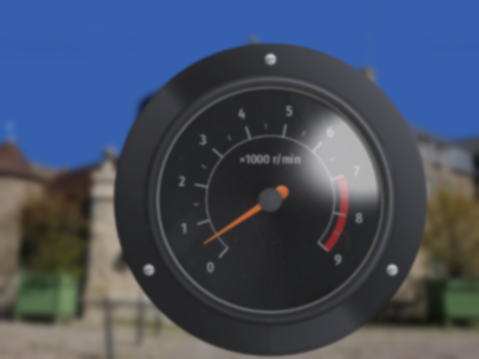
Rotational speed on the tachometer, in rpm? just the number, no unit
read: 500
